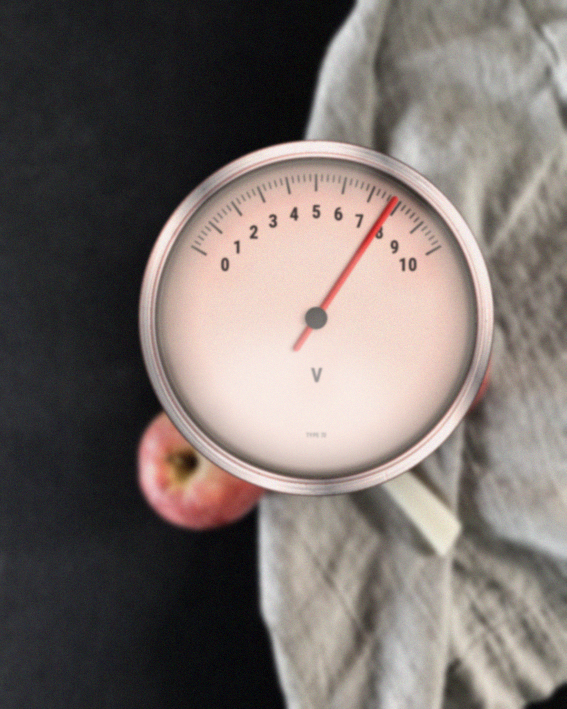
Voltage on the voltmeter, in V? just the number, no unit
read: 7.8
